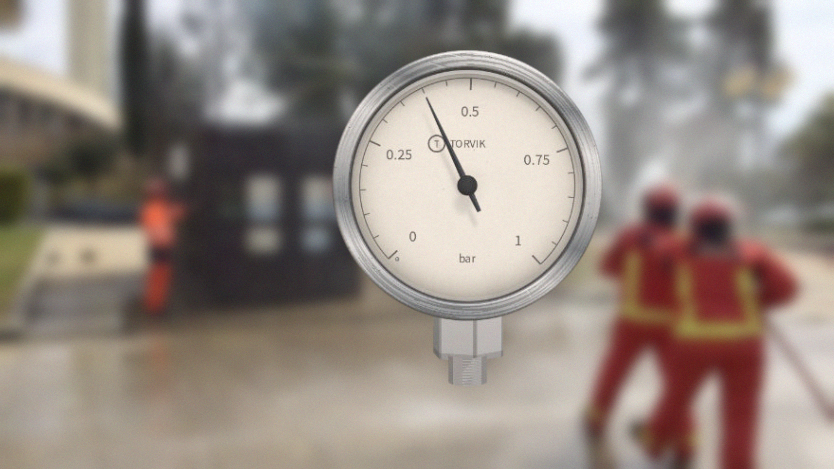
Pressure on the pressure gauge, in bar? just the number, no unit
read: 0.4
